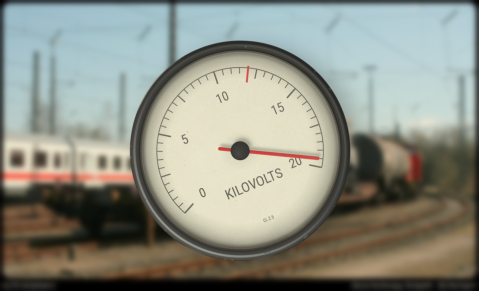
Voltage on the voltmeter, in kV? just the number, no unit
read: 19.5
